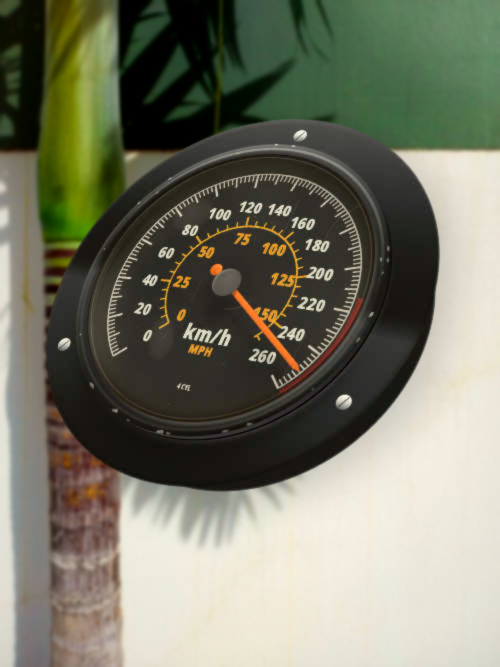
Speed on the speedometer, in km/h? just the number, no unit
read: 250
